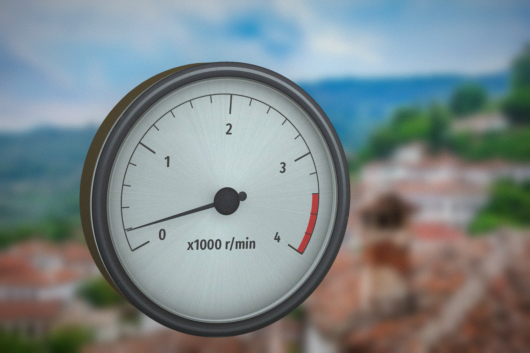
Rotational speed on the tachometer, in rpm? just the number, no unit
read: 200
